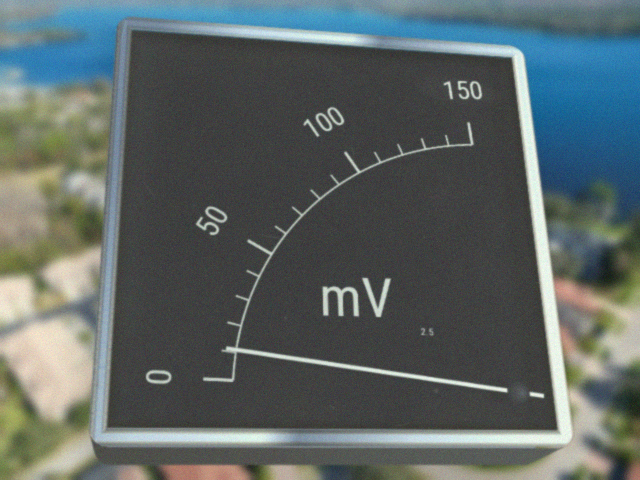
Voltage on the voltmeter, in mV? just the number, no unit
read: 10
